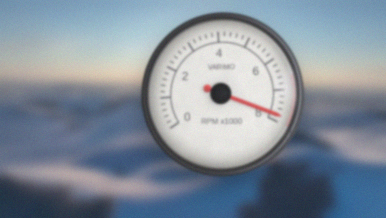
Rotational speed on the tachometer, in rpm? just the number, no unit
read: 7800
